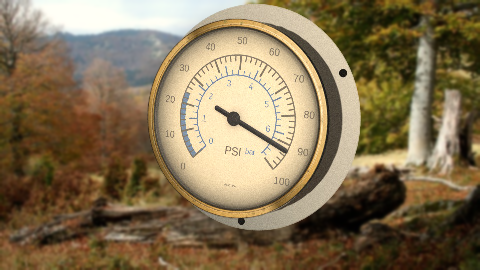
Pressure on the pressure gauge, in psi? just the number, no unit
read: 92
